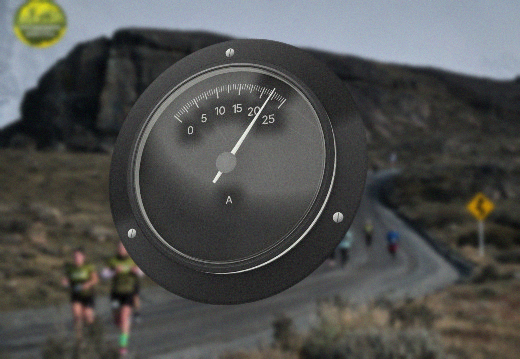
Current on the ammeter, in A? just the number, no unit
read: 22.5
